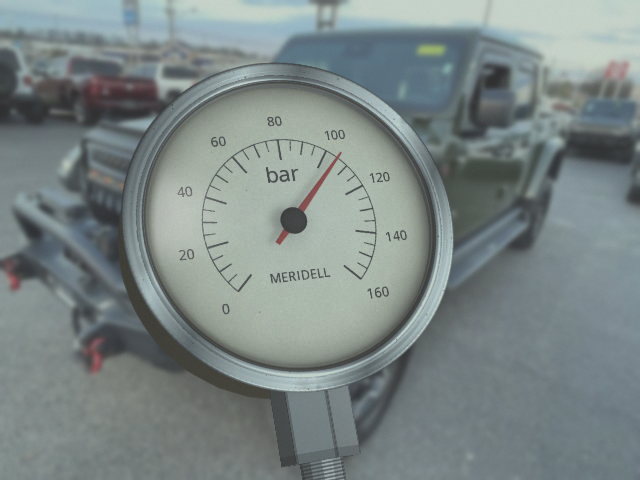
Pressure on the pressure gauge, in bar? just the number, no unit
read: 105
